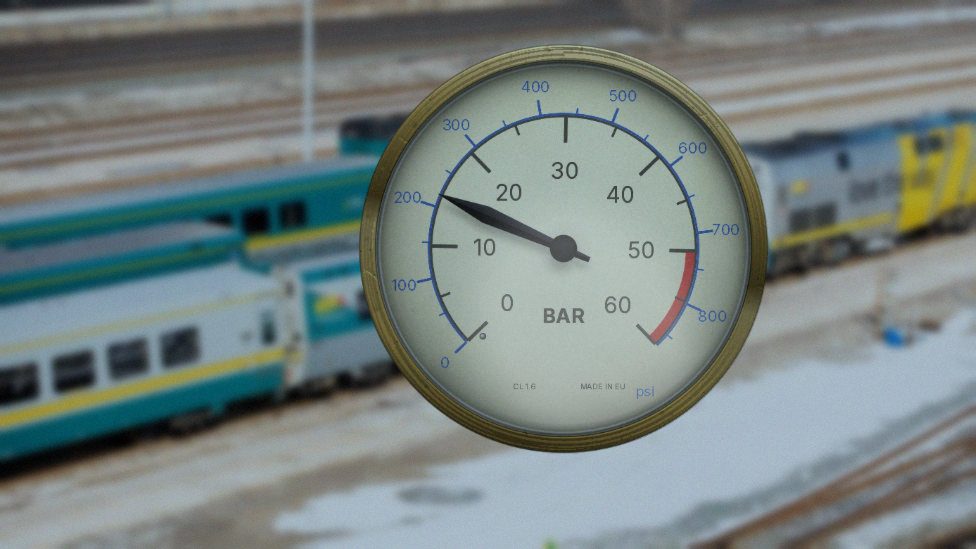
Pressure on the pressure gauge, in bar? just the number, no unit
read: 15
